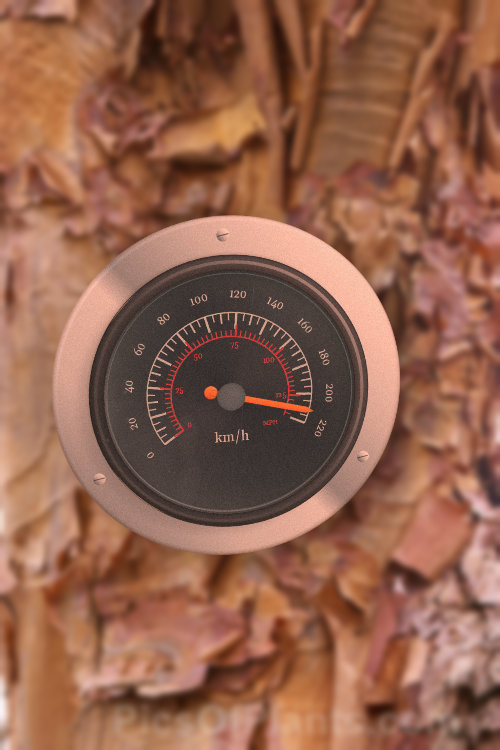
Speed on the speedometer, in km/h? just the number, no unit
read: 210
